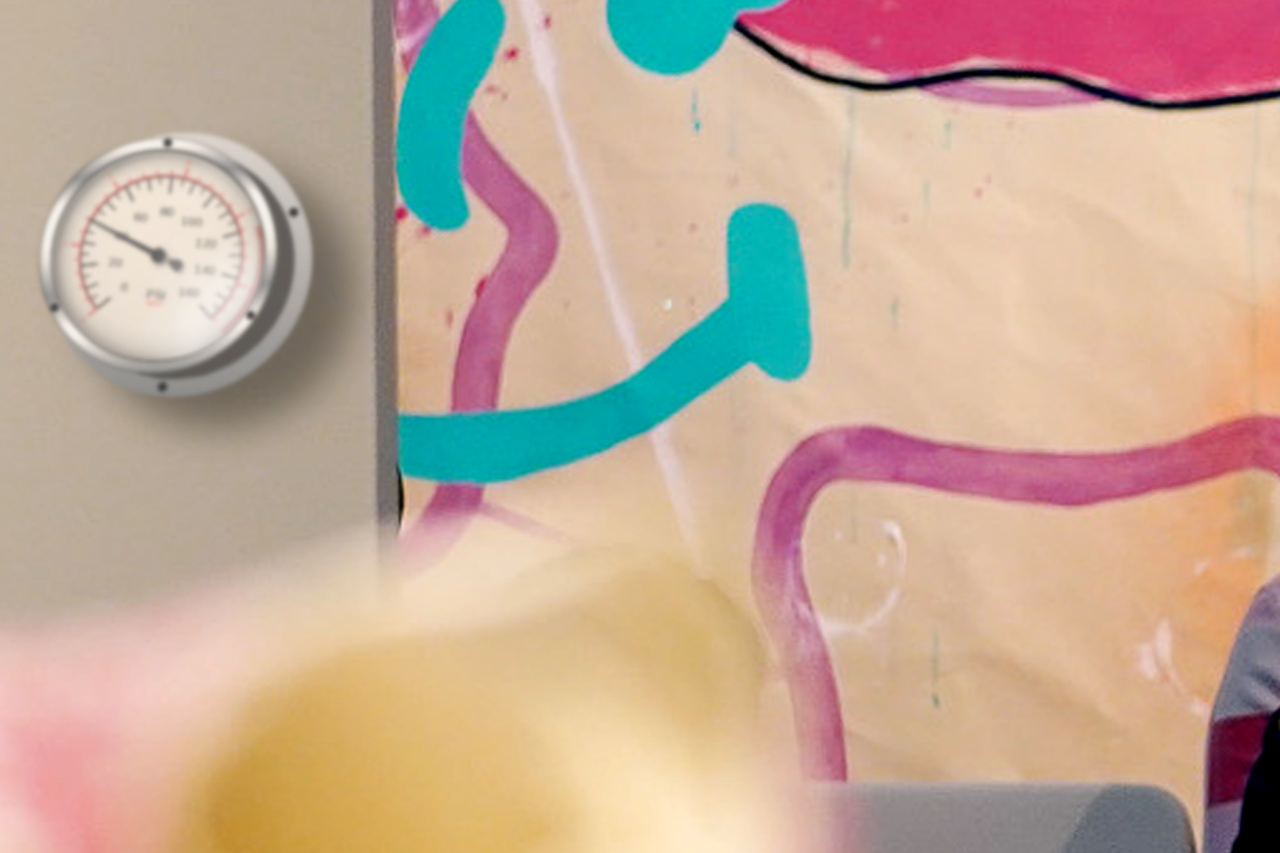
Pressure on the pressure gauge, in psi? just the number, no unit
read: 40
